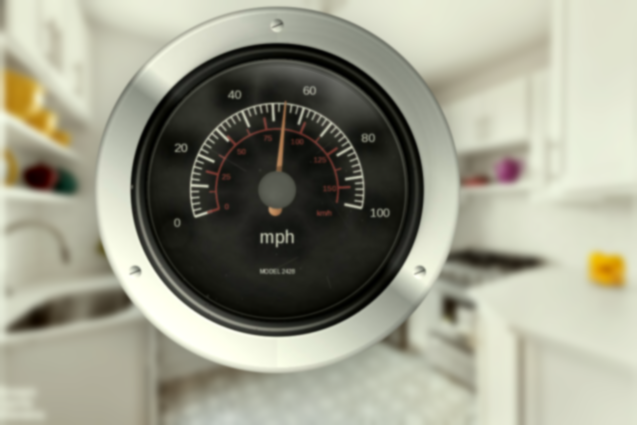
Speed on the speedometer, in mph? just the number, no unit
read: 54
